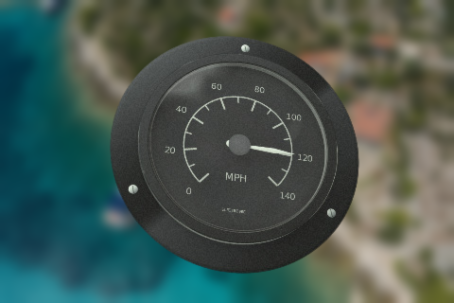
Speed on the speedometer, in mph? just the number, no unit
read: 120
